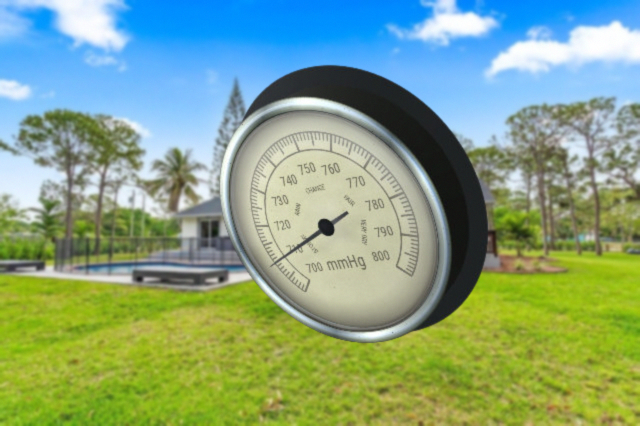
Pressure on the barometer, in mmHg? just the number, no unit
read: 710
